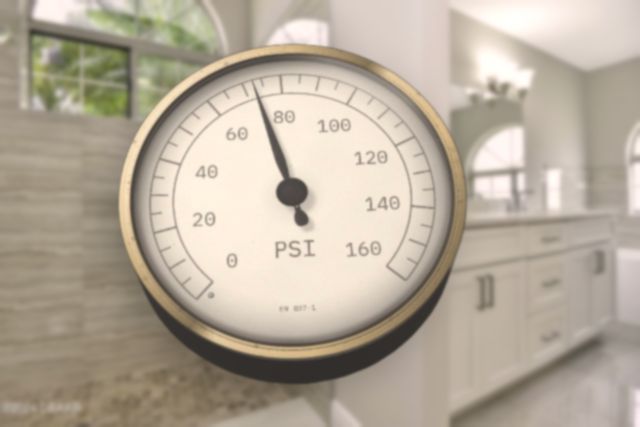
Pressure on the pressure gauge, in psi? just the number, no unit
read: 72.5
